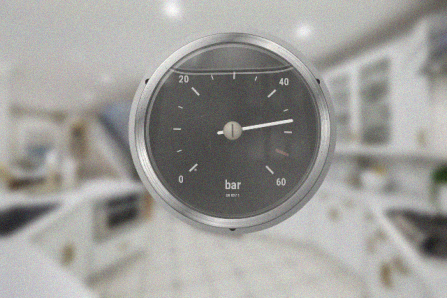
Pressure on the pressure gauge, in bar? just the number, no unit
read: 47.5
